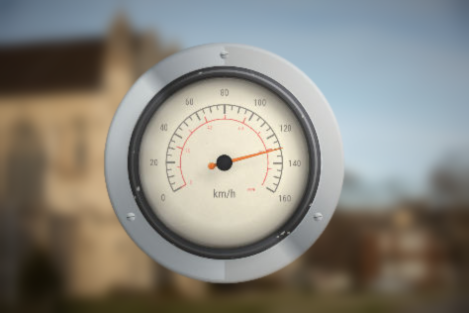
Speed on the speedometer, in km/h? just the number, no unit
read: 130
